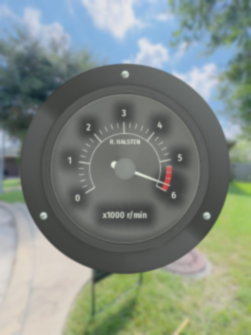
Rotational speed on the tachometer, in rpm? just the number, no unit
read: 5800
